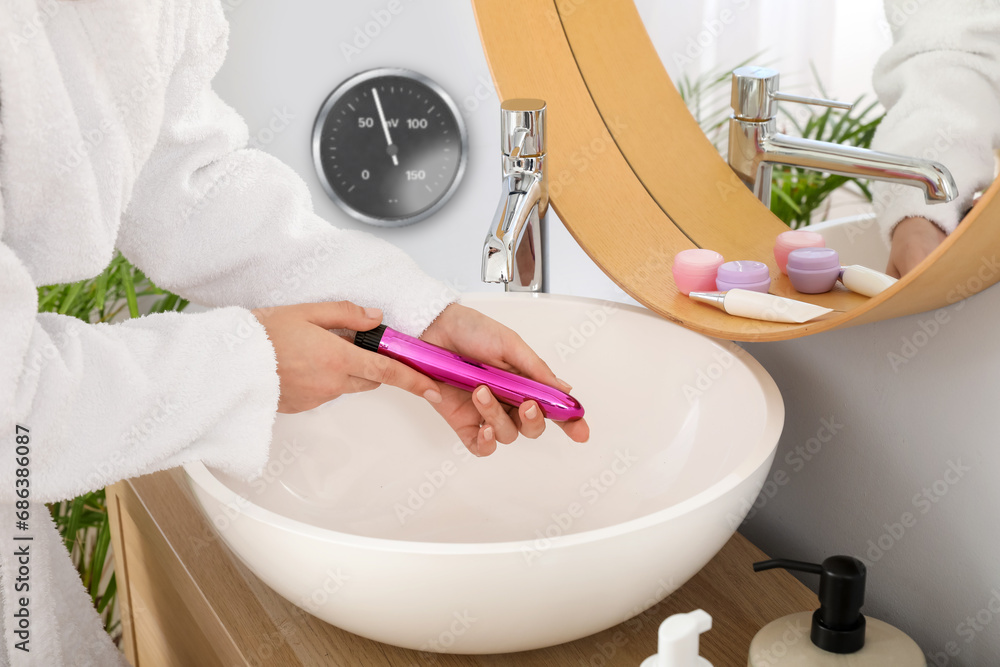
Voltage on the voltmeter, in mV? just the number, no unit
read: 65
